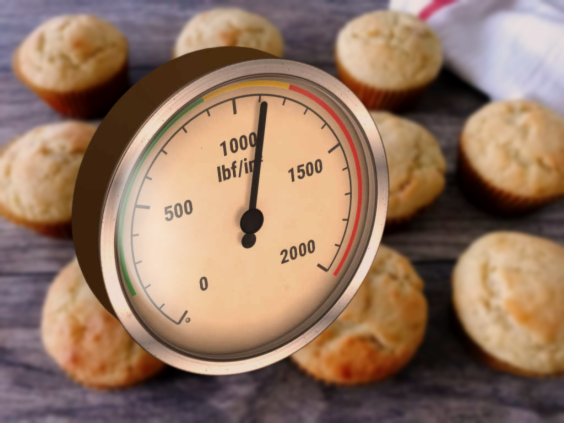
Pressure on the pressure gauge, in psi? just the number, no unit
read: 1100
